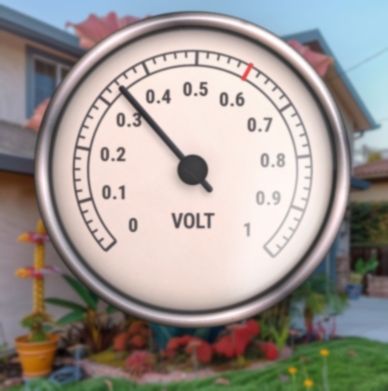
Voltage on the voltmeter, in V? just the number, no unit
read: 0.34
